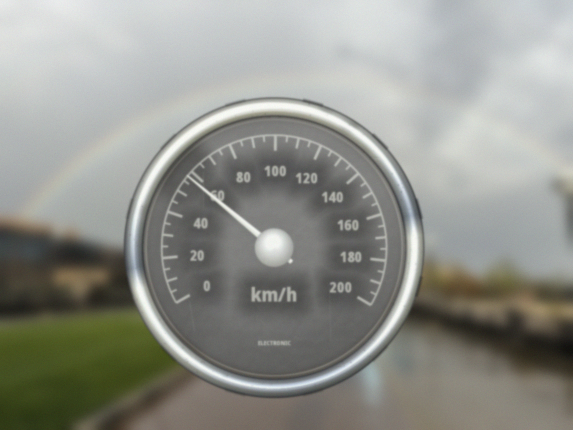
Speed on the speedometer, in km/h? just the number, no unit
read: 57.5
